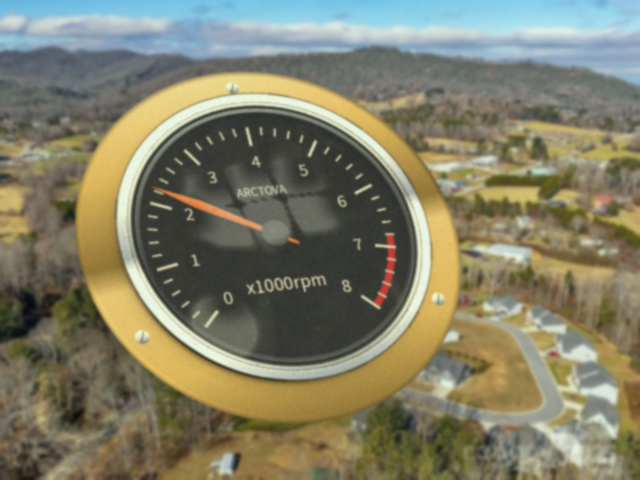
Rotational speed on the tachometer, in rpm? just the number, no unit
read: 2200
